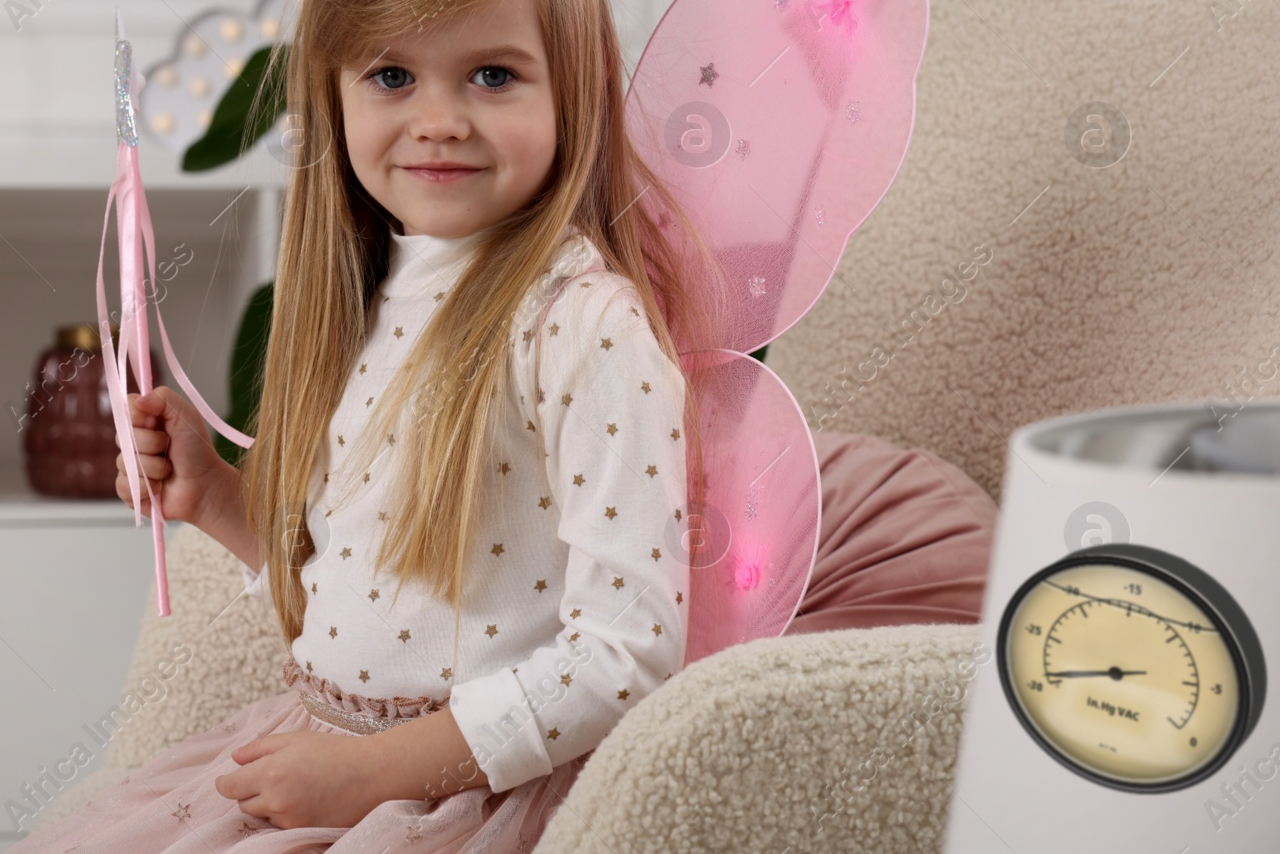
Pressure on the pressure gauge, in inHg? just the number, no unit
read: -29
